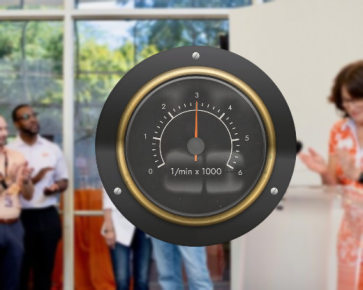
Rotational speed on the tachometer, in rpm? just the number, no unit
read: 3000
